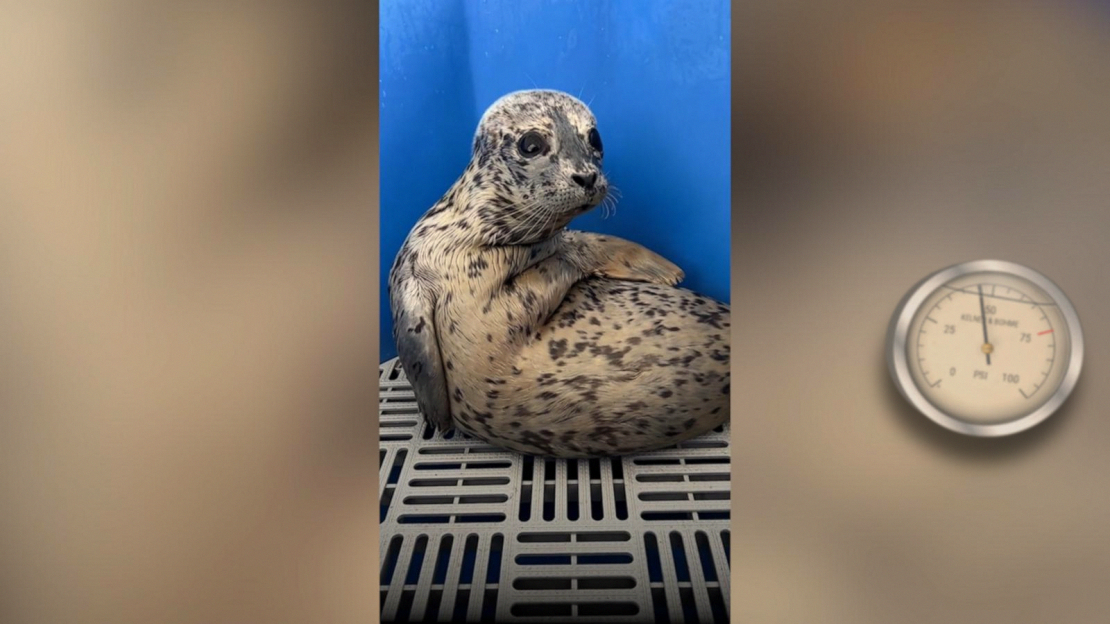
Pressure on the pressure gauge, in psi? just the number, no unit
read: 45
